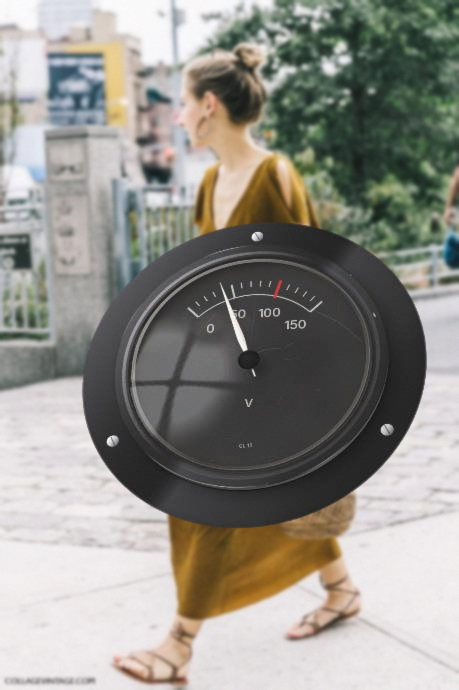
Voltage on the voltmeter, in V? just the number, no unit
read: 40
